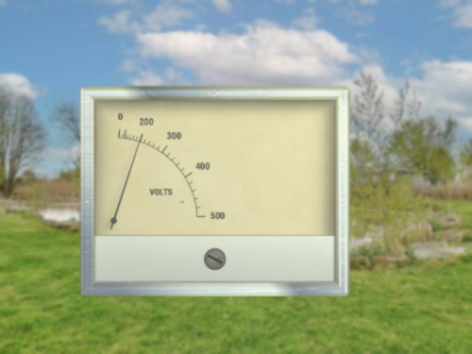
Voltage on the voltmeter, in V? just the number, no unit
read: 200
